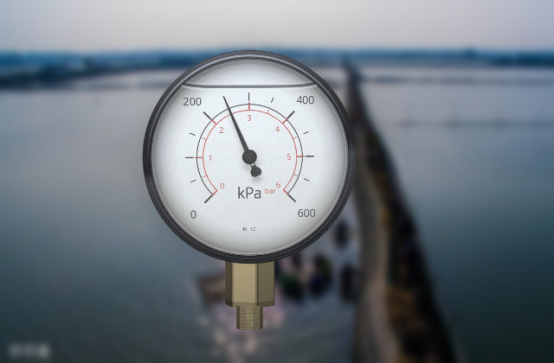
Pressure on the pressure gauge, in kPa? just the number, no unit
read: 250
